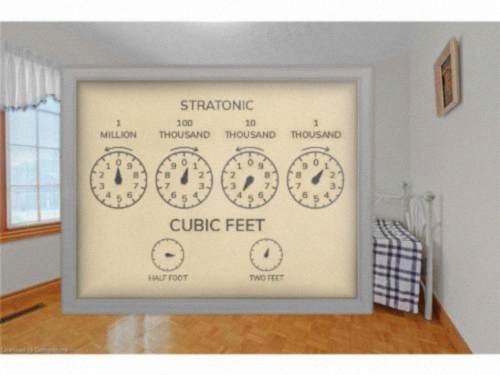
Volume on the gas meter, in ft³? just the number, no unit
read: 4100
